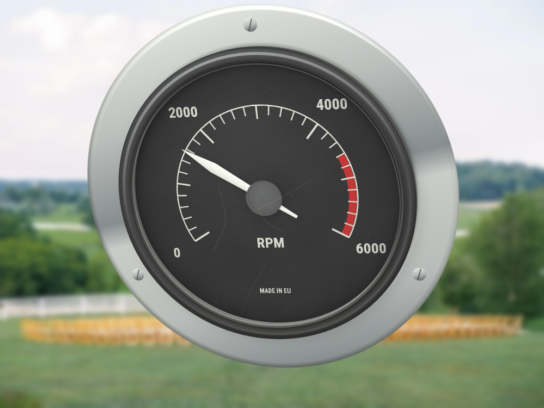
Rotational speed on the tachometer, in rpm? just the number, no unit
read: 1600
